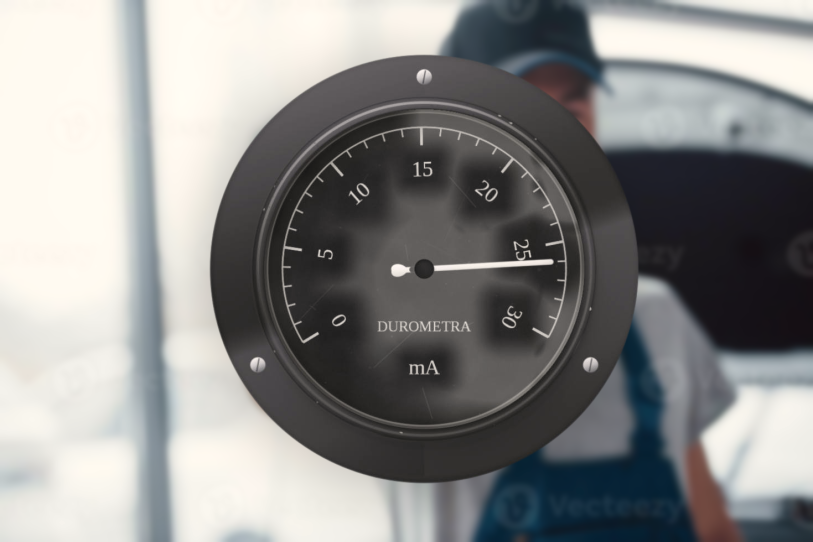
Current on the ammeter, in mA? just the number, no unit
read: 26
